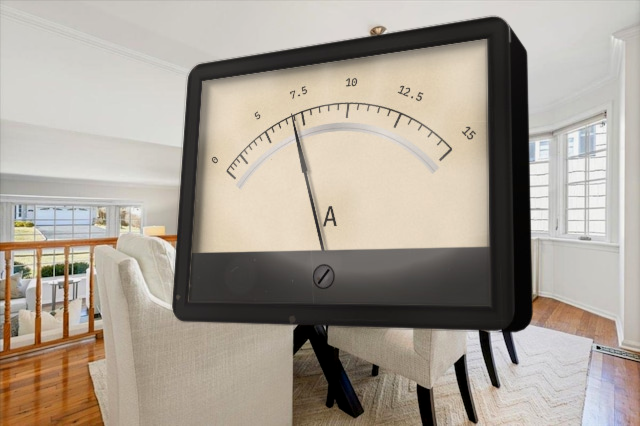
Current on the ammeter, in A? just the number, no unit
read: 7
